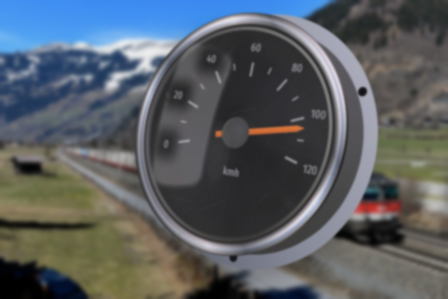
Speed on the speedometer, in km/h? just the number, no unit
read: 105
